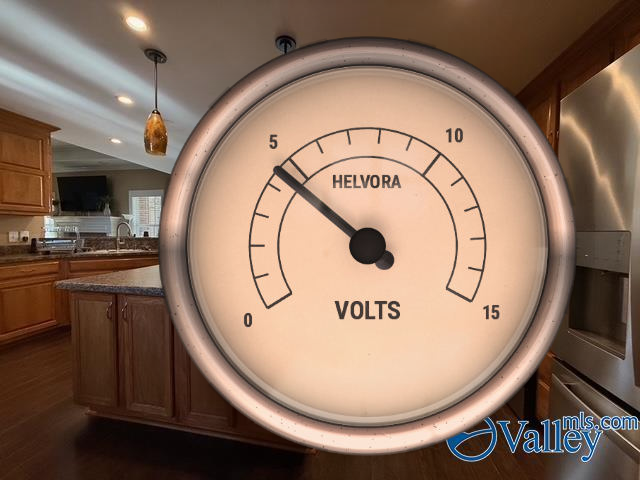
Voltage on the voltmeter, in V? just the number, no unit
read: 4.5
